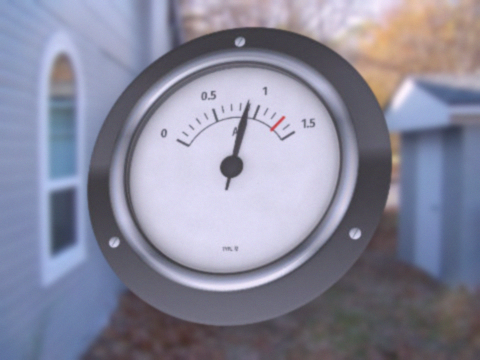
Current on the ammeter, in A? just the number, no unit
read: 0.9
